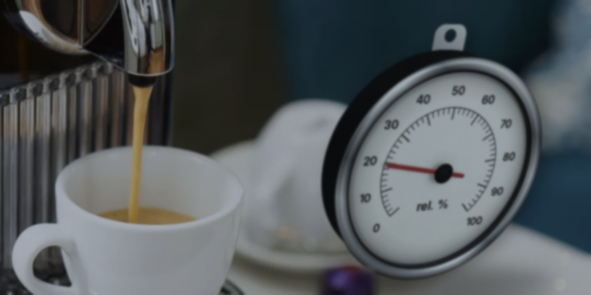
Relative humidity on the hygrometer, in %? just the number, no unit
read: 20
